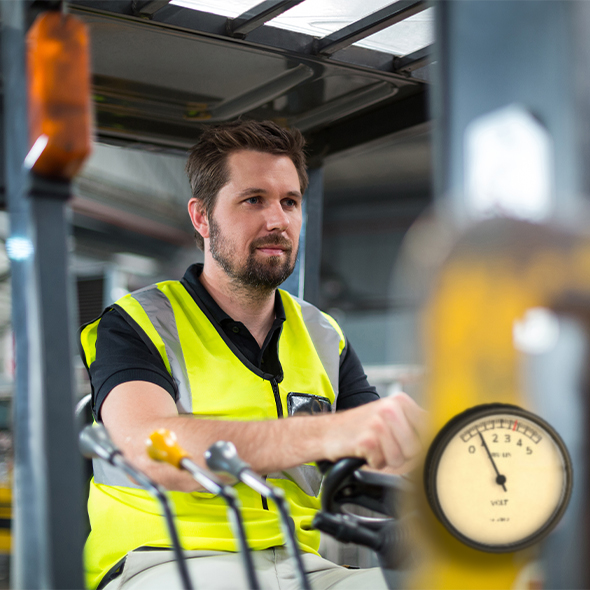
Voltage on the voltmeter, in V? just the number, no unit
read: 1
